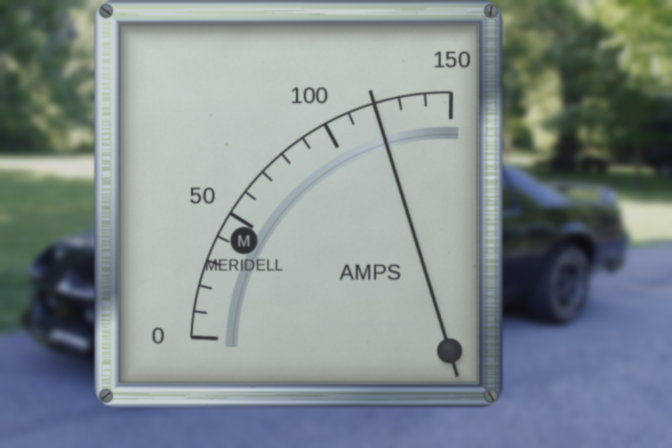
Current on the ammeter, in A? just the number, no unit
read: 120
